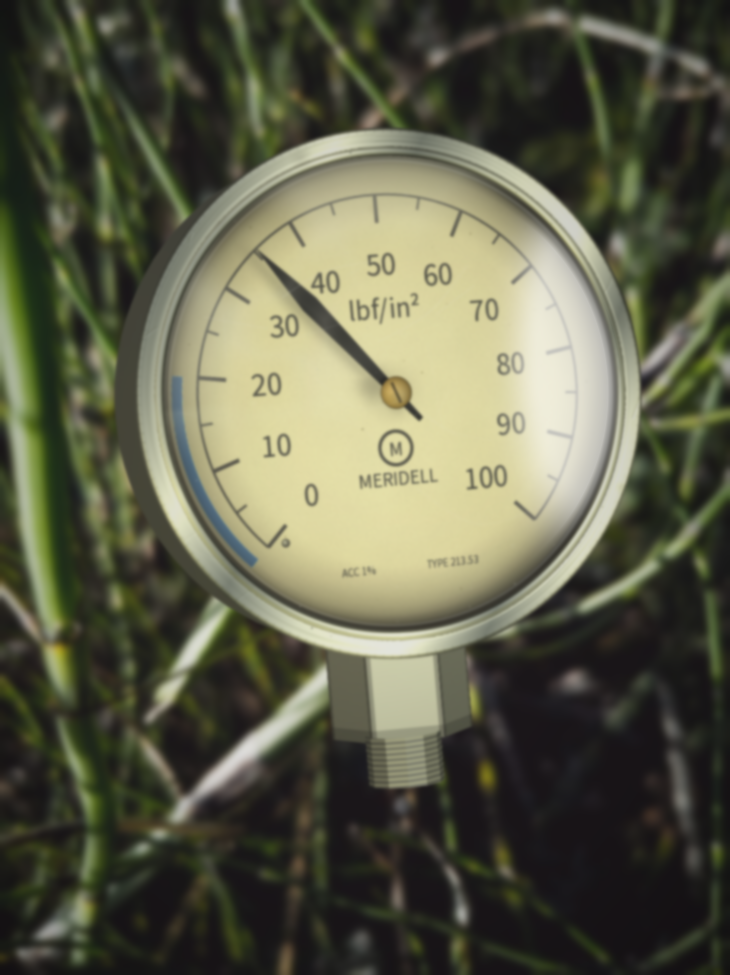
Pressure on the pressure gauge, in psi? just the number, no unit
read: 35
